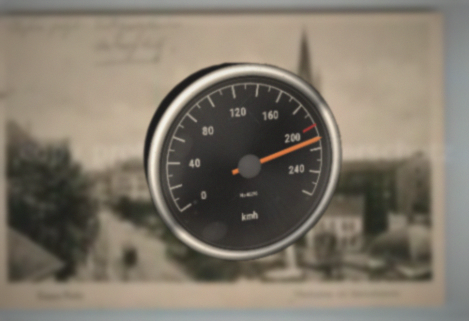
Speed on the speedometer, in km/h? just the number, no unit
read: 210
